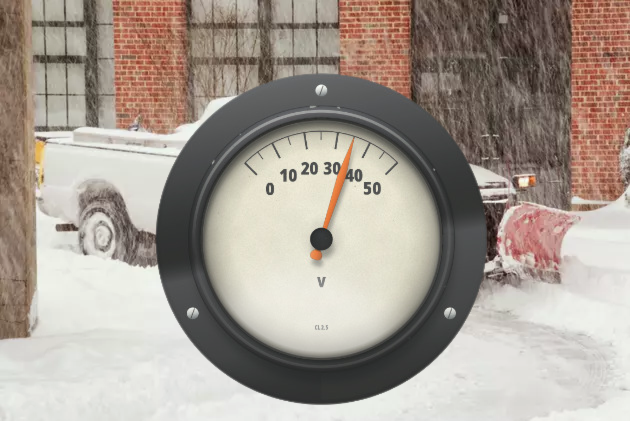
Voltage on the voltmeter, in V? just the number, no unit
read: 35
